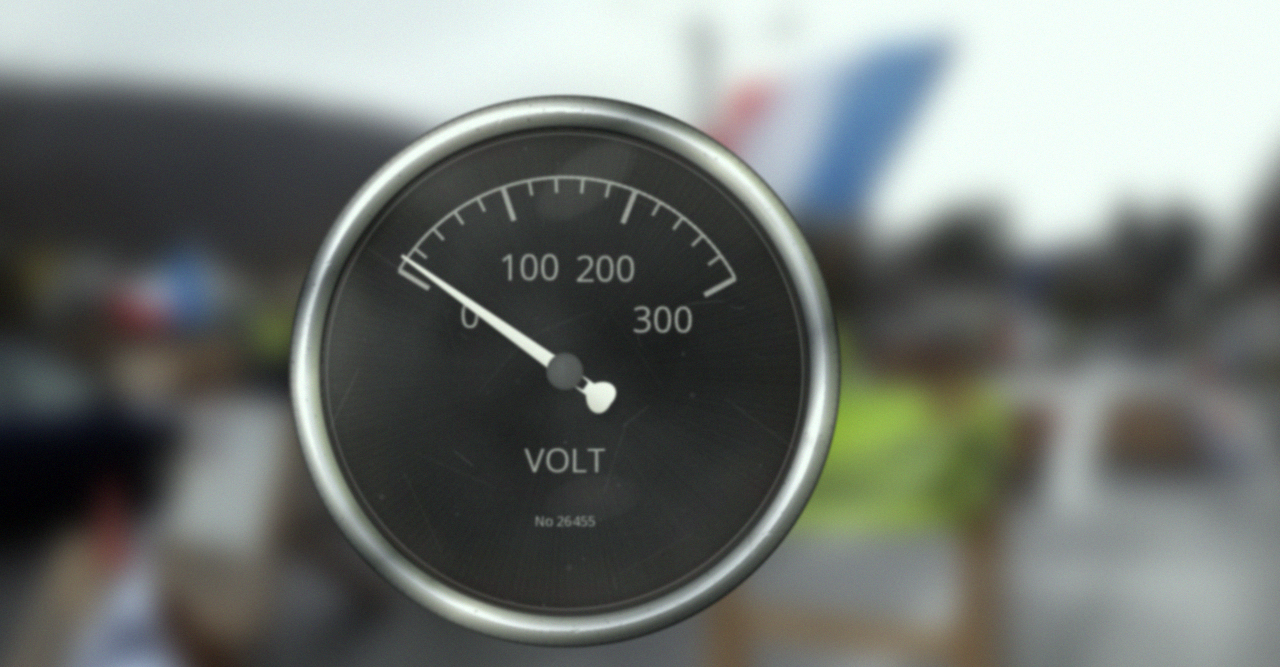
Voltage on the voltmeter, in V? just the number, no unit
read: 10
